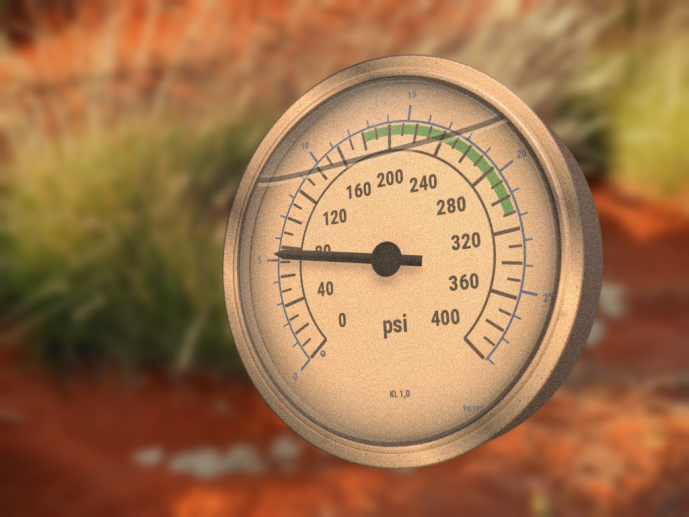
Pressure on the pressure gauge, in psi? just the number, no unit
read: 75
